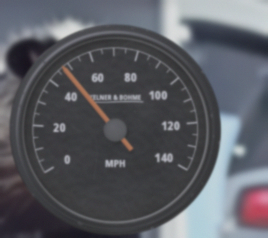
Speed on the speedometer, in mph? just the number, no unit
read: 47.5
